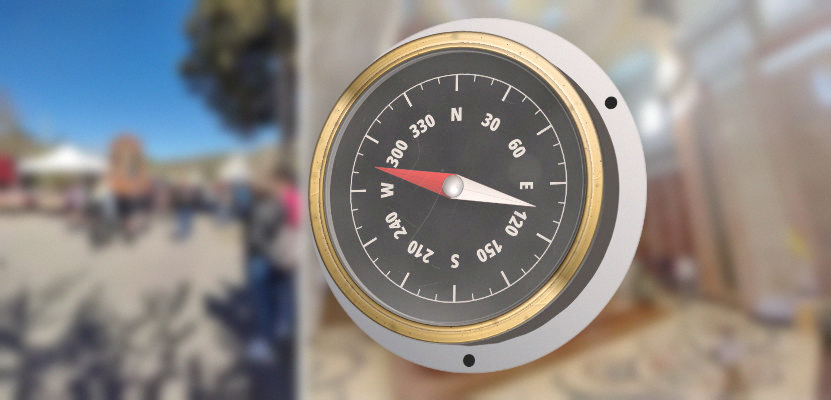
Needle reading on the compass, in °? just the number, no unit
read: 285
